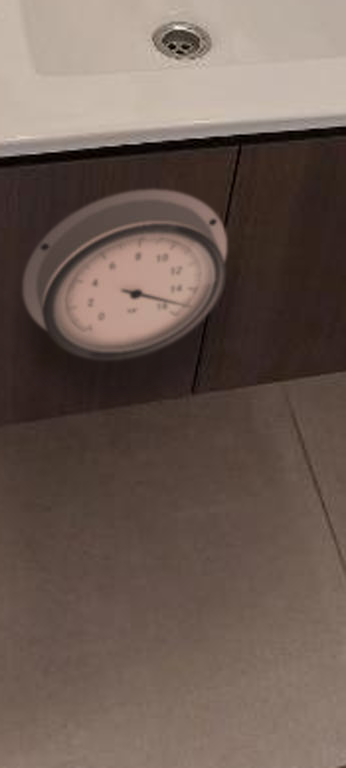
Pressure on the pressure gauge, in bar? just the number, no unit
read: 15
